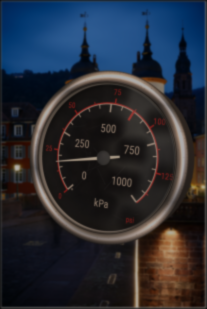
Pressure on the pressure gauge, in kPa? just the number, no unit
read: 125
